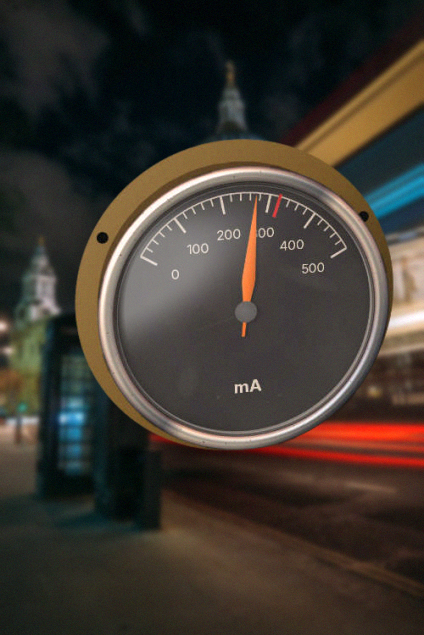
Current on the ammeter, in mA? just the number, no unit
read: 270
